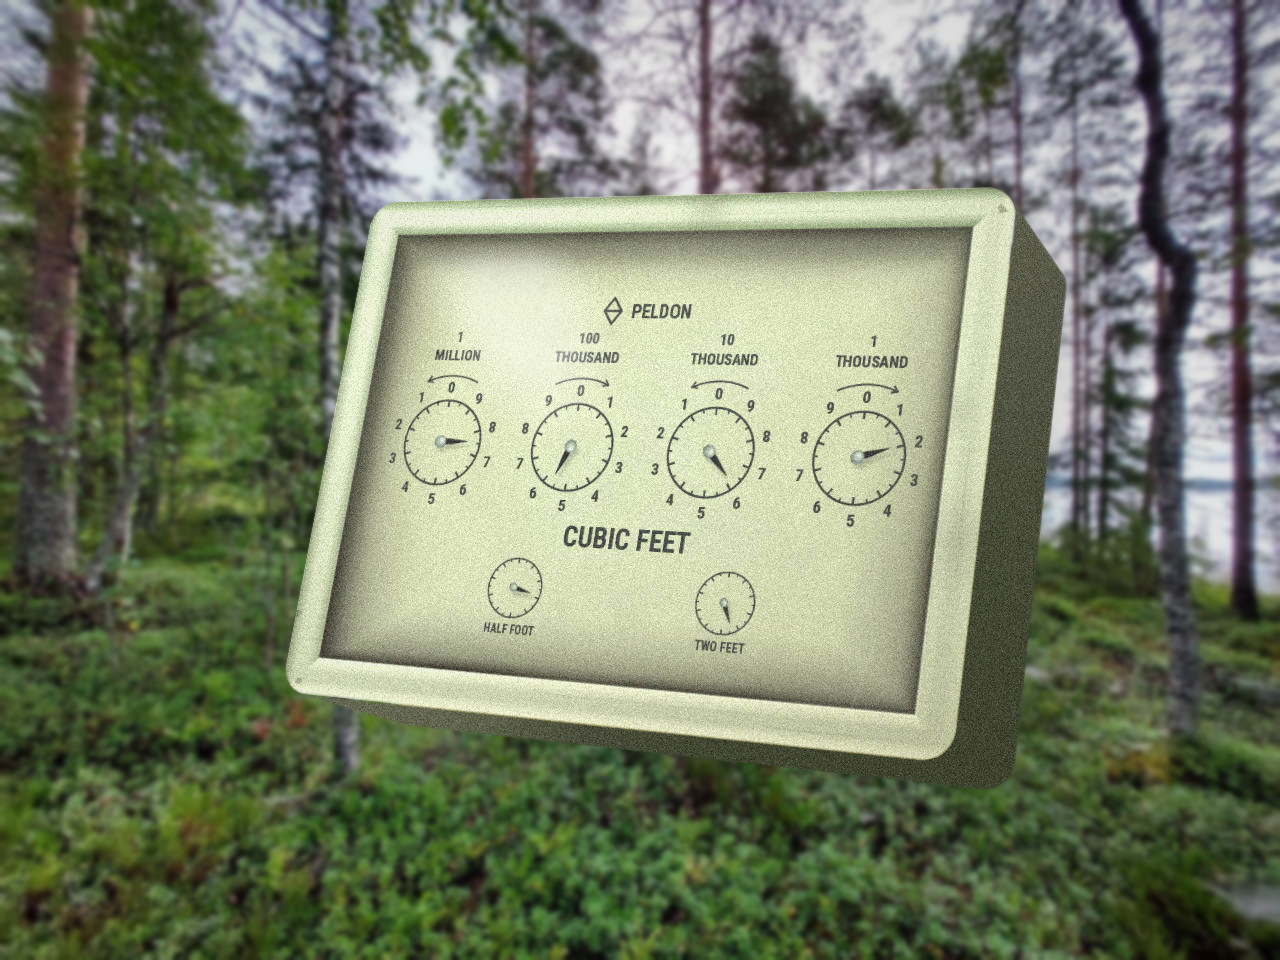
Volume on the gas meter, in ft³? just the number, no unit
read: 756200
